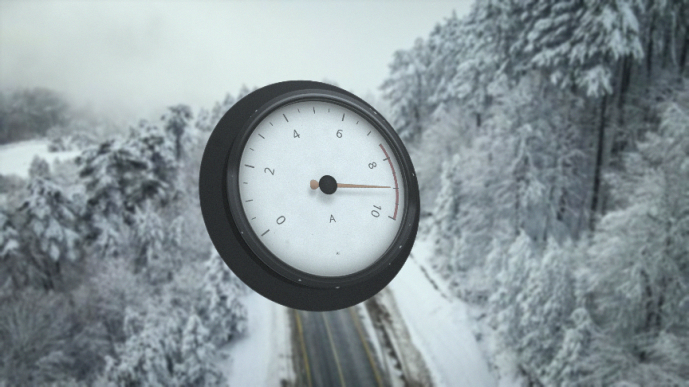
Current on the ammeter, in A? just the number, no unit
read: 9
